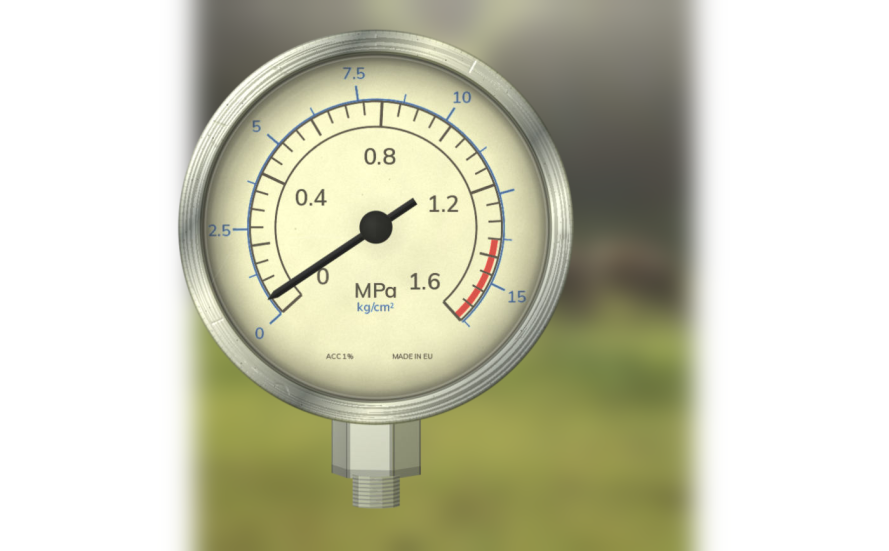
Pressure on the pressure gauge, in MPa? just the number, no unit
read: 0.05
